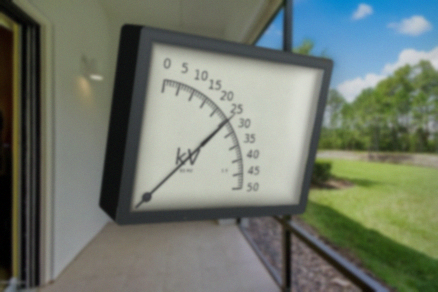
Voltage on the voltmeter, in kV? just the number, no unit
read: 25
